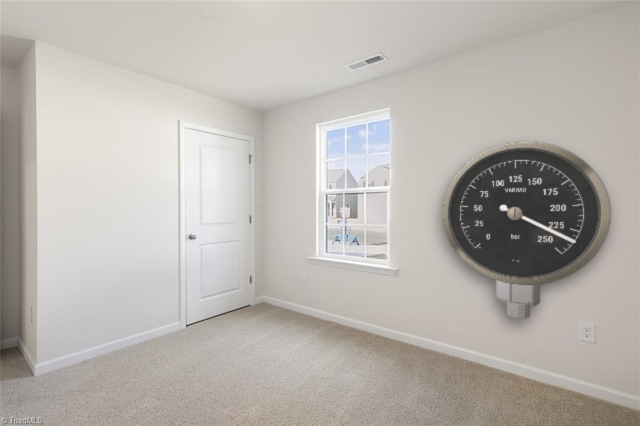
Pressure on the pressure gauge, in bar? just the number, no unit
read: 235
